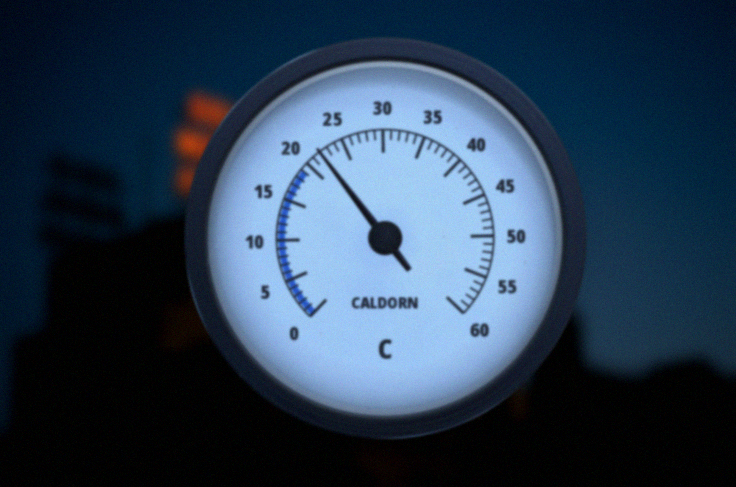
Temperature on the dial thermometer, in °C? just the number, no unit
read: 22
